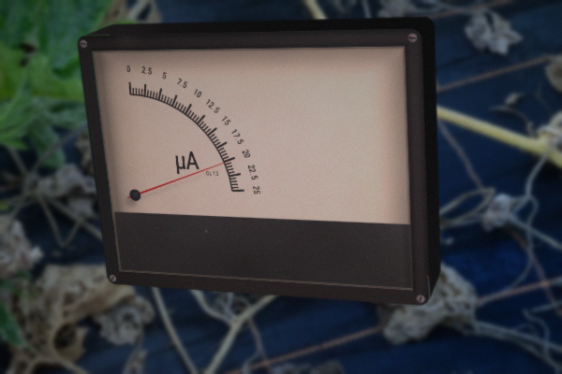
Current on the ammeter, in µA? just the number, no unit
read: 20
